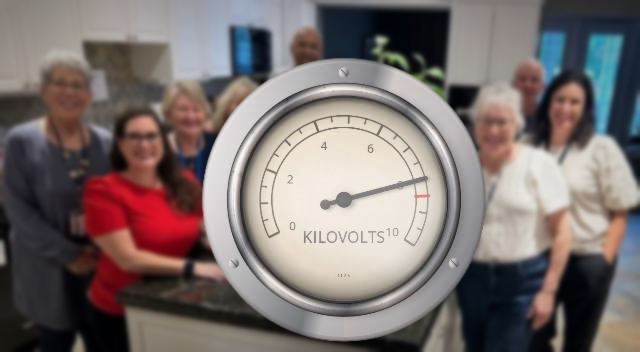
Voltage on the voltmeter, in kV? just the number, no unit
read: 8
